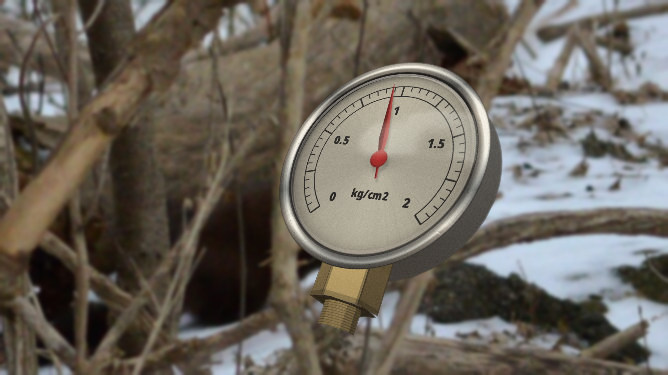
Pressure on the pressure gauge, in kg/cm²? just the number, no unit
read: 0.95
